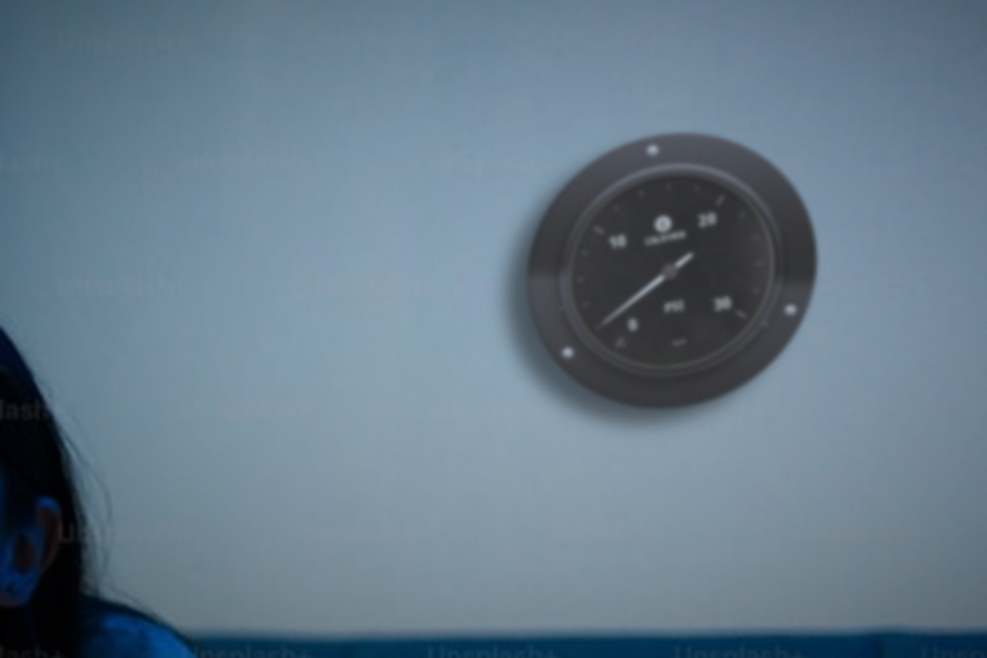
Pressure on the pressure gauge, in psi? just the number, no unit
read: 2
